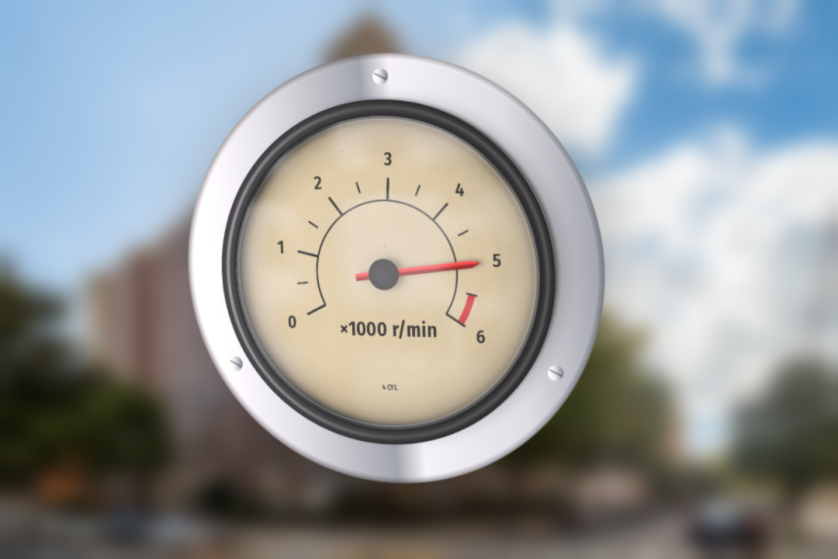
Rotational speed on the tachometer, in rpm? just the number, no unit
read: 5000
